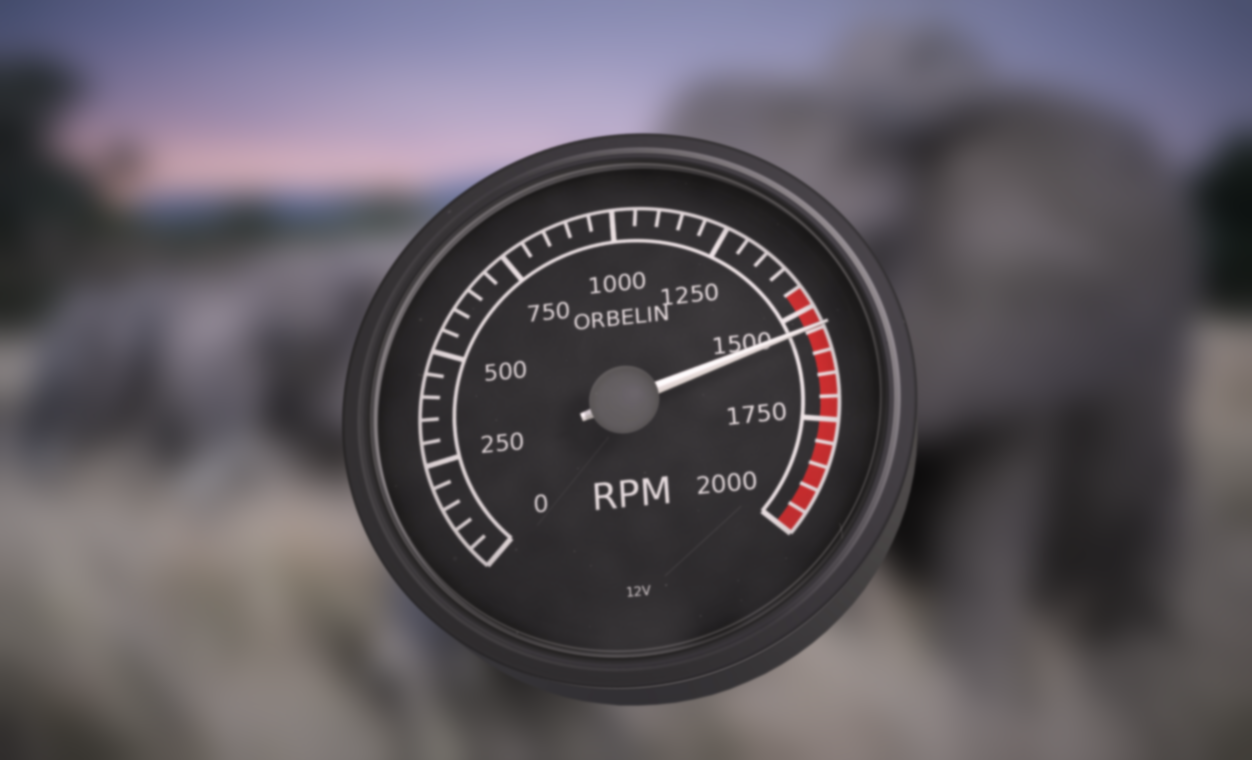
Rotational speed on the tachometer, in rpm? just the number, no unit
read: 1550
